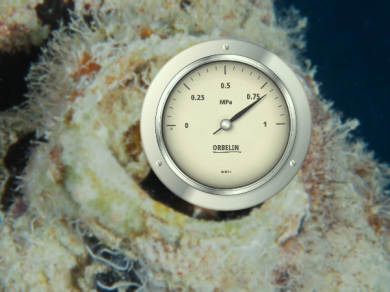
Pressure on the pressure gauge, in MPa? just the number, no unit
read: 0.8
